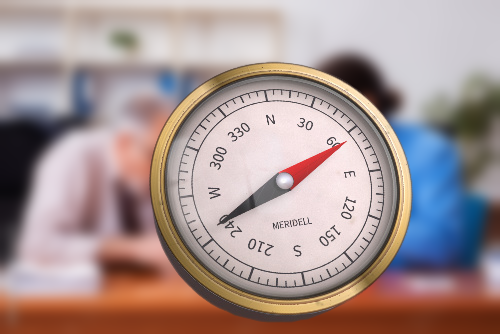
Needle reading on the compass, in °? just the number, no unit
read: 65
